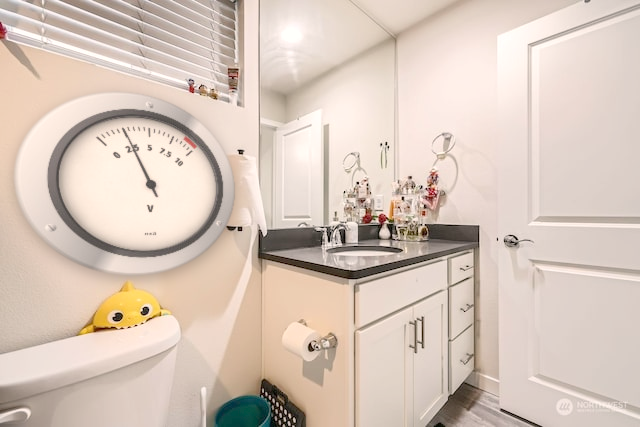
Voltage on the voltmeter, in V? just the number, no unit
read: 2.5
